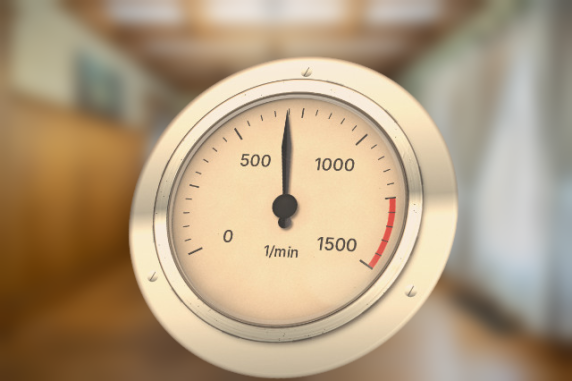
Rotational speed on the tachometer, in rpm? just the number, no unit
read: 700
